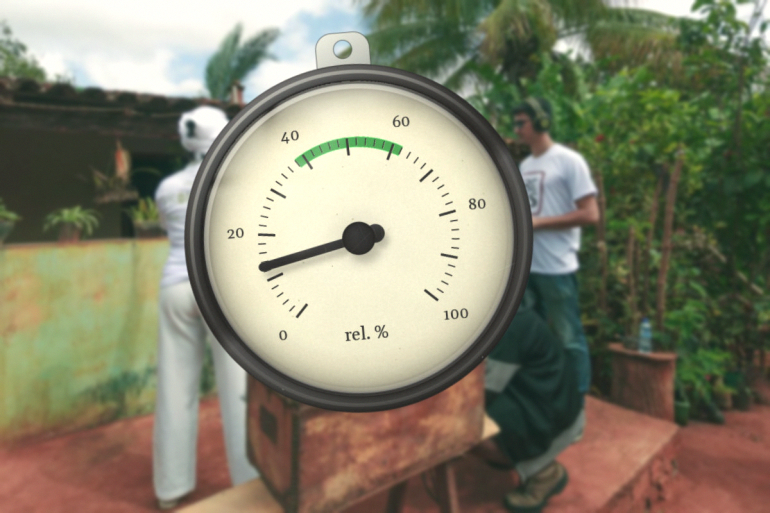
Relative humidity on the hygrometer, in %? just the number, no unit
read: 13
